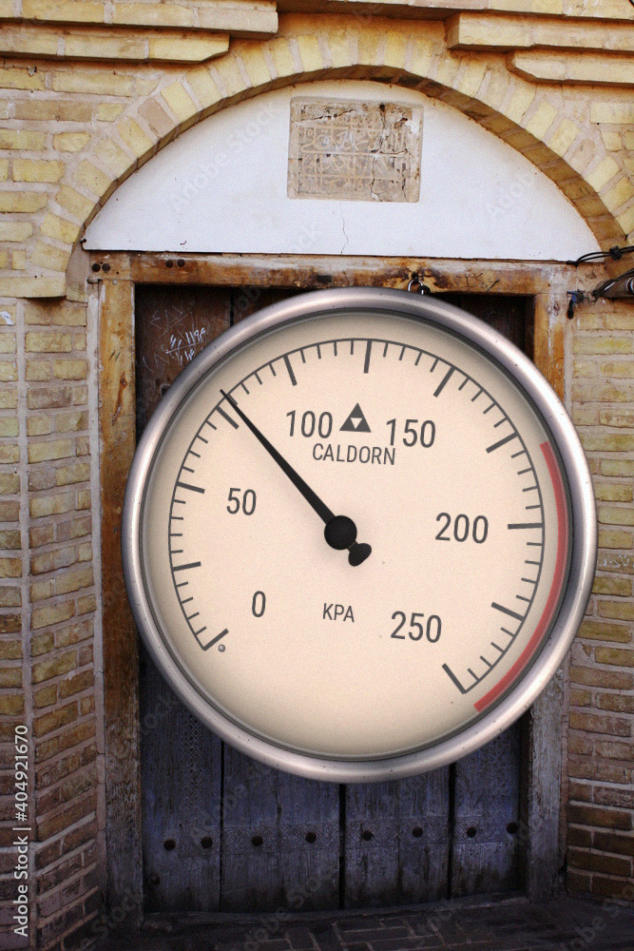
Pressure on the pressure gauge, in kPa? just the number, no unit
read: 80
